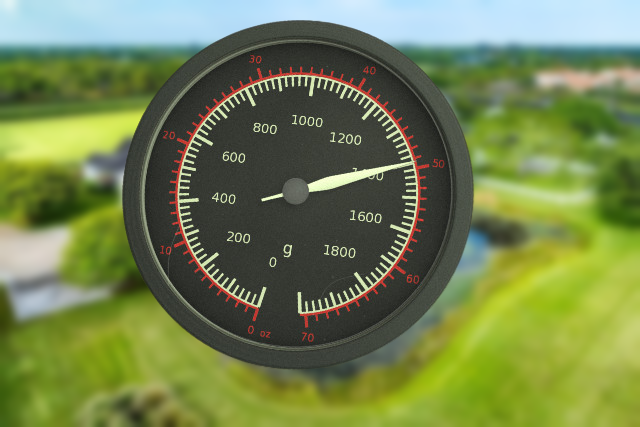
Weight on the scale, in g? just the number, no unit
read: 1400
